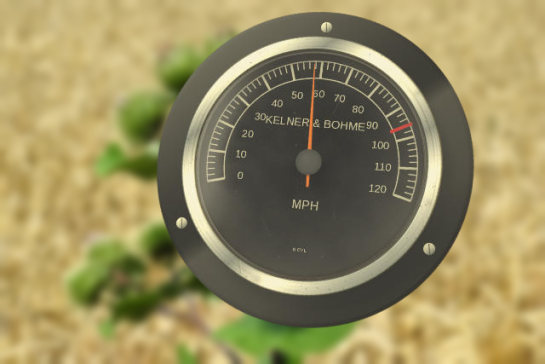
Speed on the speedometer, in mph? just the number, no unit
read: 58
